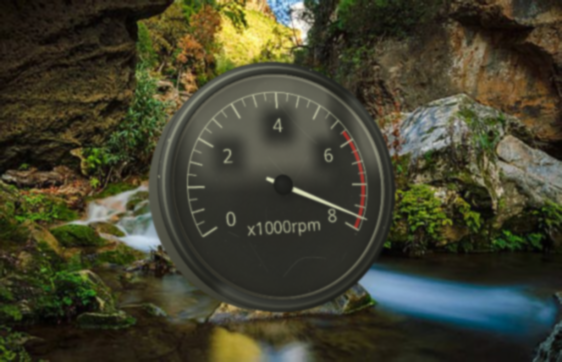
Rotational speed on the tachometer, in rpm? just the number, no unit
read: 7750
